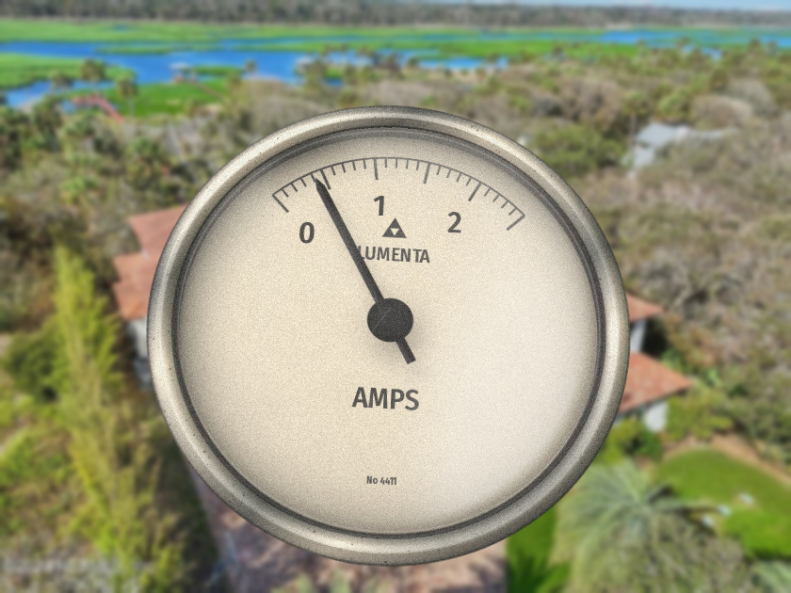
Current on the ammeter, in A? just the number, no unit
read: 0.4
